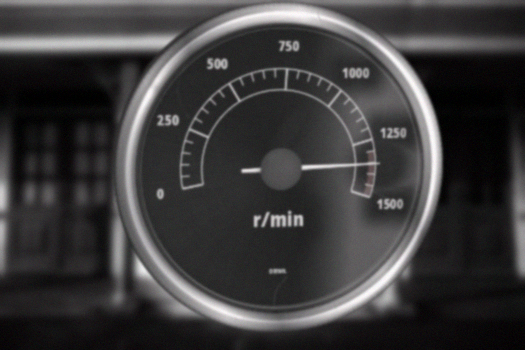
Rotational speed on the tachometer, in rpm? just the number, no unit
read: 1350
